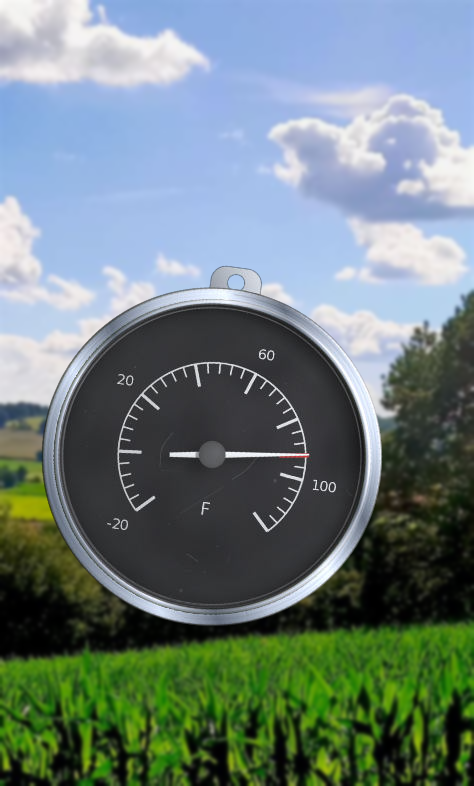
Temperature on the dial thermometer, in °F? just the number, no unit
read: 92
